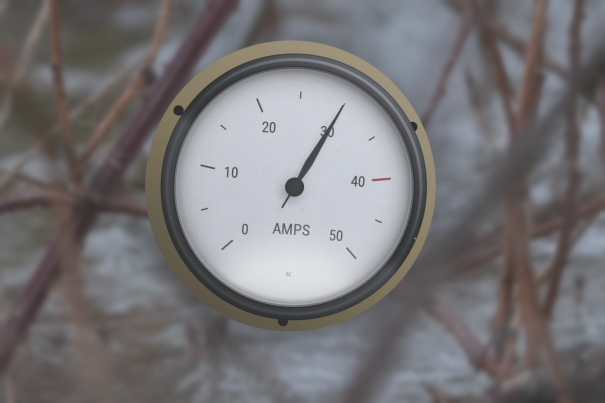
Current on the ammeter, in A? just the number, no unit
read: 30
